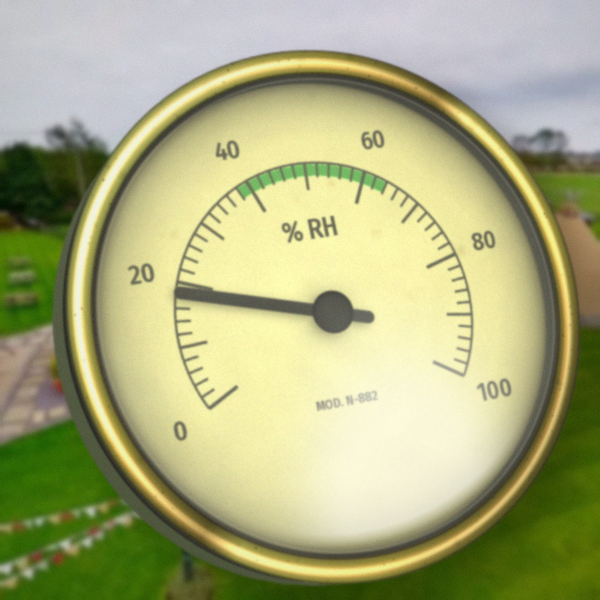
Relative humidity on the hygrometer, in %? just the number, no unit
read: 18
